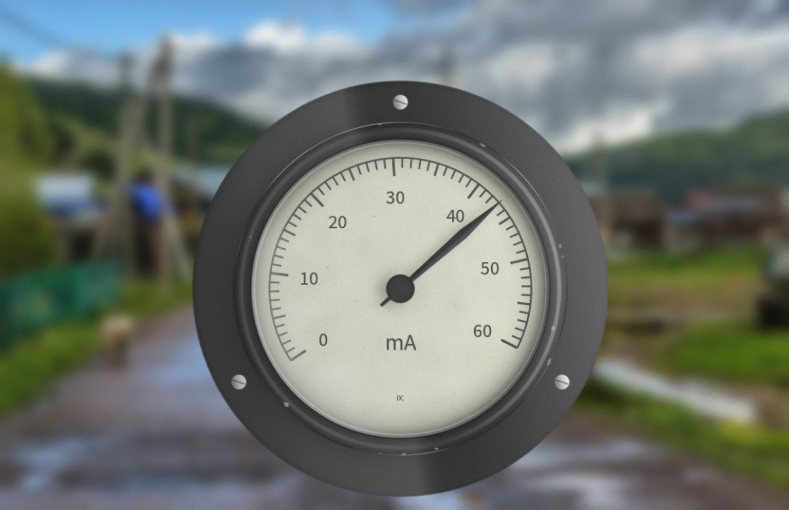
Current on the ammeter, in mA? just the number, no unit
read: 43
